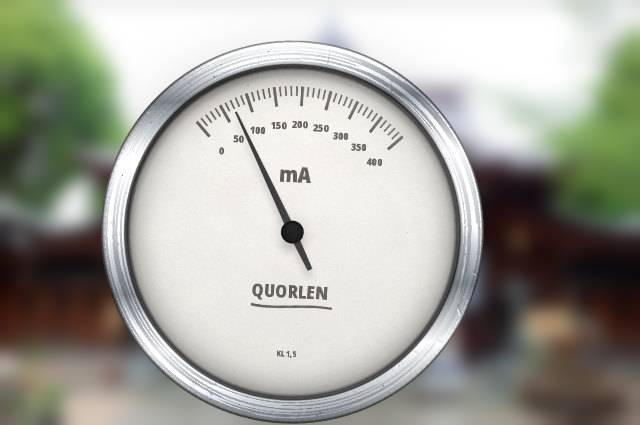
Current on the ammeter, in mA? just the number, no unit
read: 70
